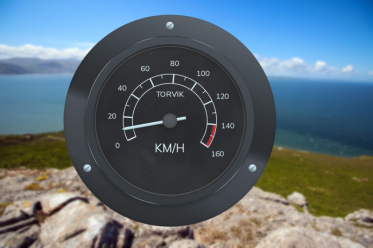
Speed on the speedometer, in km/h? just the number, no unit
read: 10
